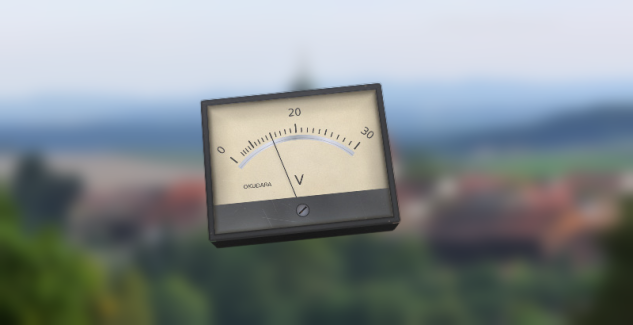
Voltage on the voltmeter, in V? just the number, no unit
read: 15
